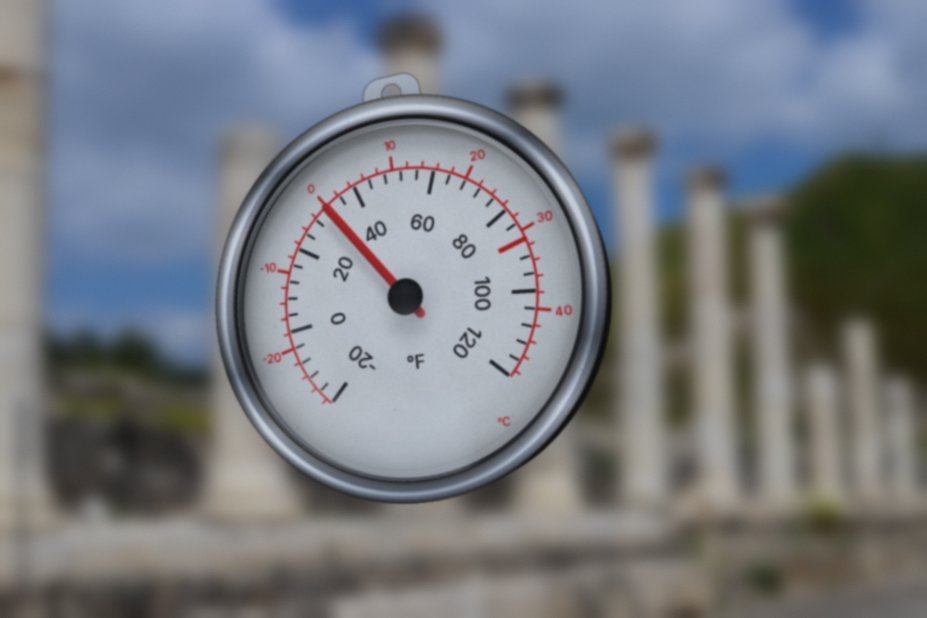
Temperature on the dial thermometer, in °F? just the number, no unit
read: 32
